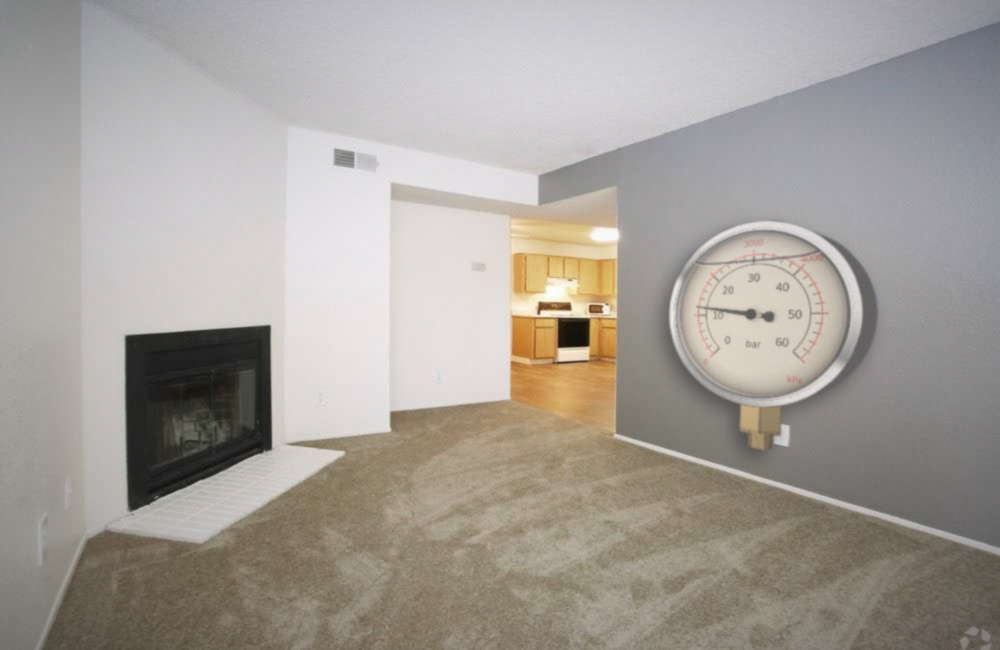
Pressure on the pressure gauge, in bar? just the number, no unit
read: 12
